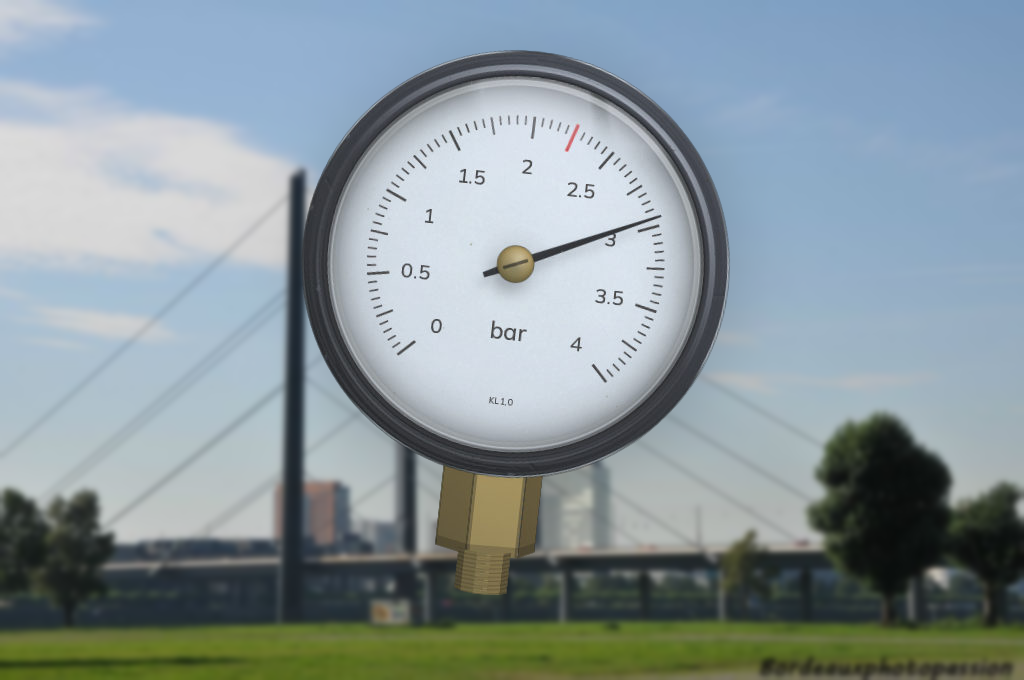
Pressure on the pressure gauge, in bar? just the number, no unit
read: 2.95
